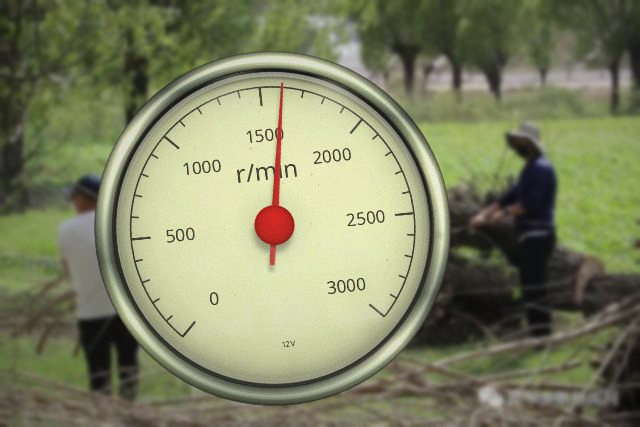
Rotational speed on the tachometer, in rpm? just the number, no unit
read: 1600
